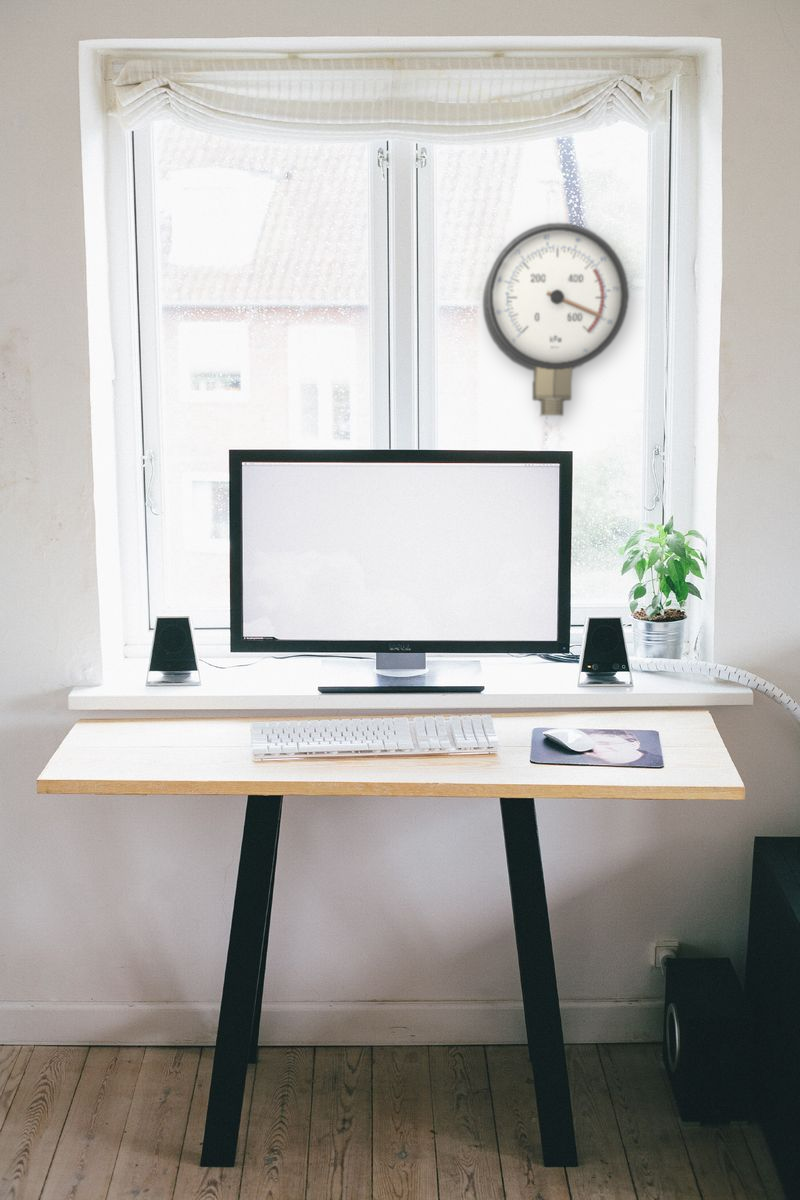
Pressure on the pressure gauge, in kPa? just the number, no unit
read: 550
